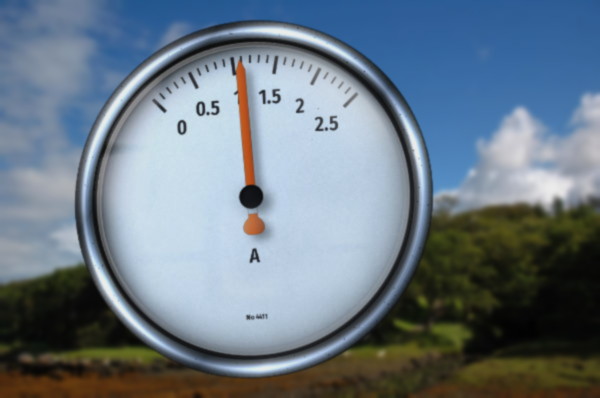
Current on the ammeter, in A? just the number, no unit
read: 1.1
